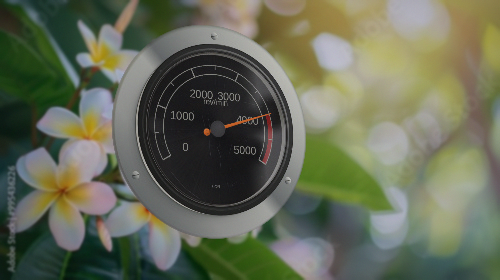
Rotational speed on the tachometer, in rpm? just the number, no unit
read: 4000
